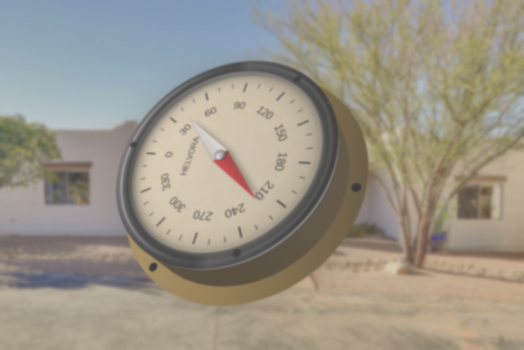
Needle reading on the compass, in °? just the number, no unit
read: 220
